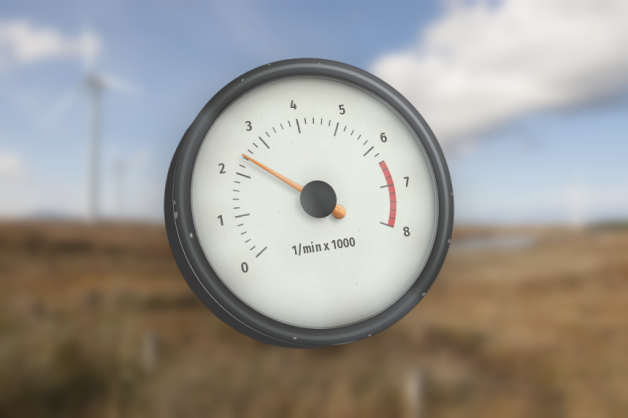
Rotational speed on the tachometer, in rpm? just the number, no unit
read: 2400
